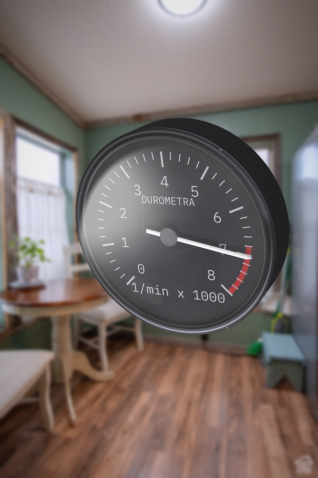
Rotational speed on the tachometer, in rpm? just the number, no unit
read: 7000
